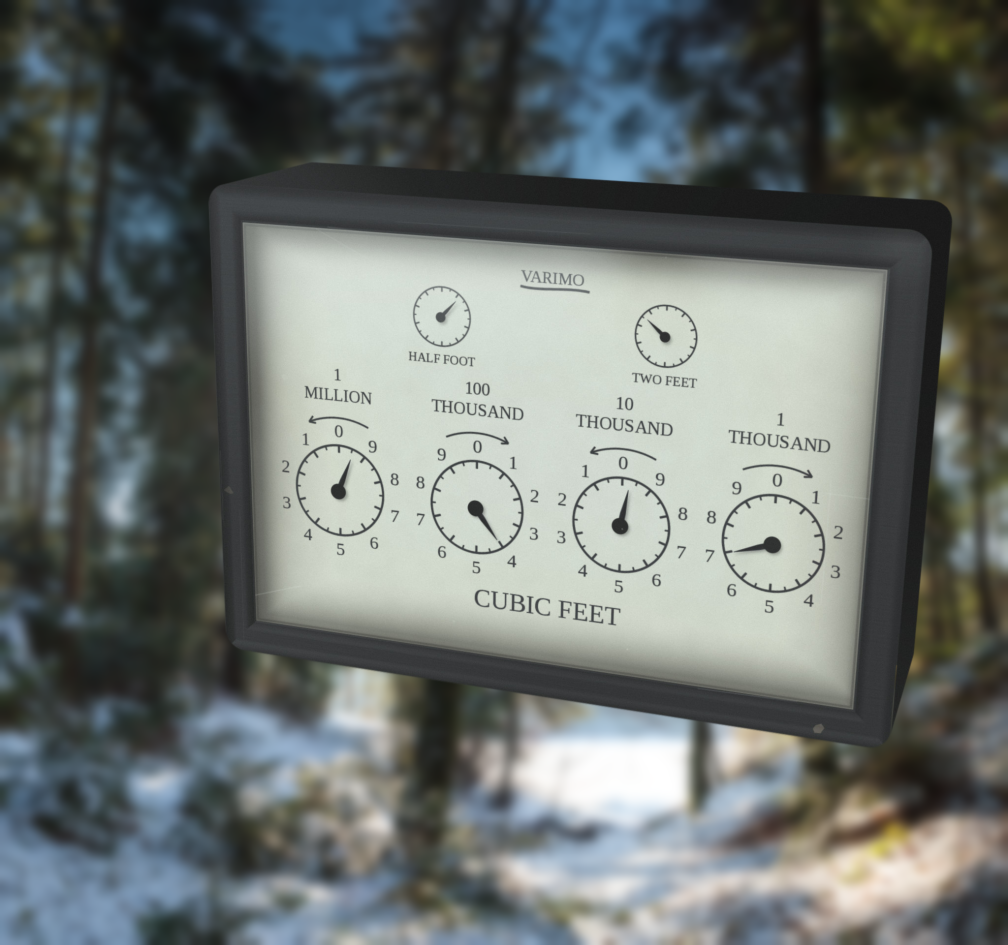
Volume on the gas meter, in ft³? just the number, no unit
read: 939700
